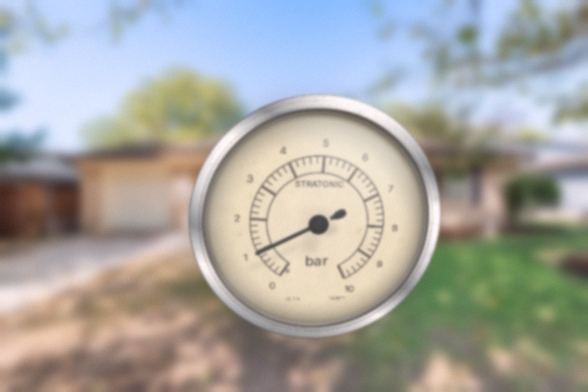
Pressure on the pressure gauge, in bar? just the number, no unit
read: 1
